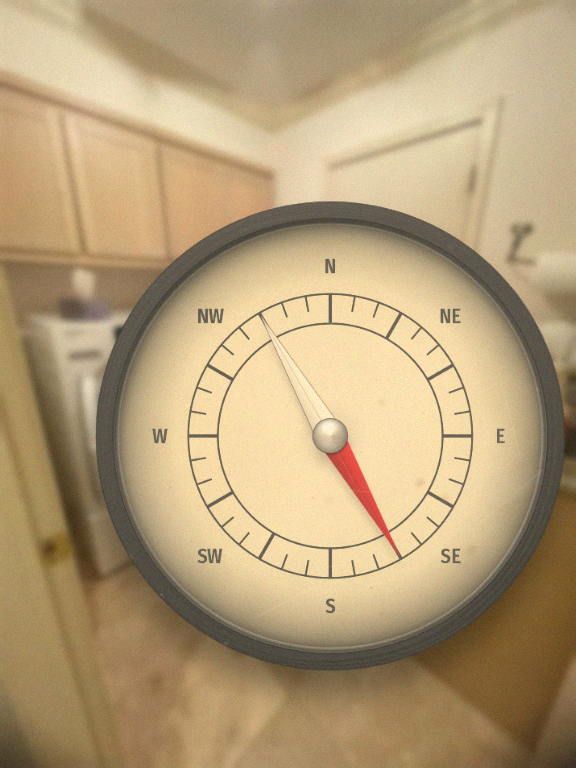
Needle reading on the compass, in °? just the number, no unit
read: 150
